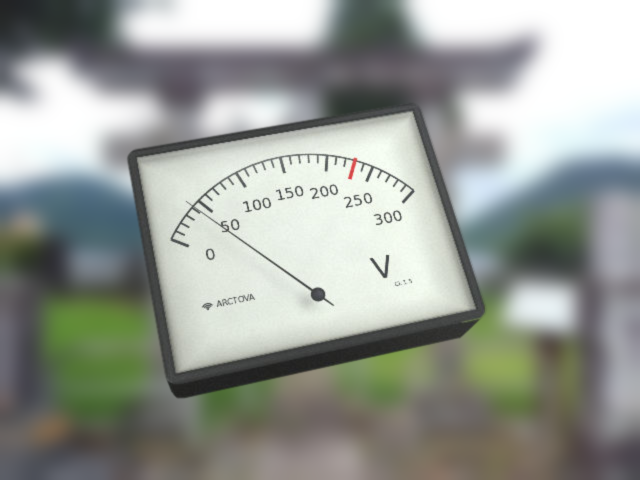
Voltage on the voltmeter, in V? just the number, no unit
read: 40
